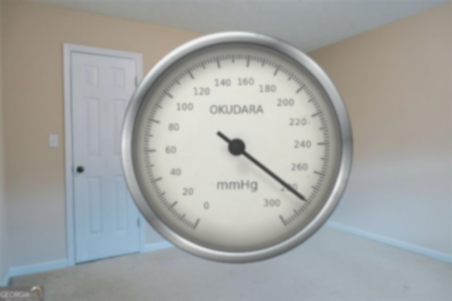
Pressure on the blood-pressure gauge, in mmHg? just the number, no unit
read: 280
